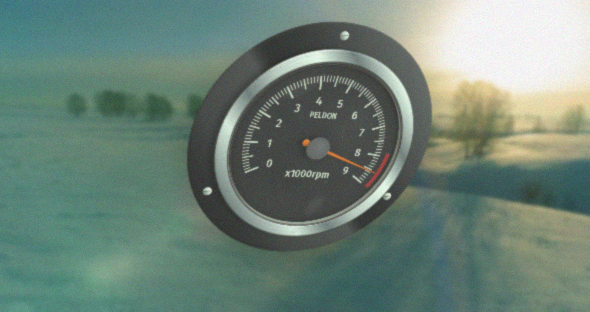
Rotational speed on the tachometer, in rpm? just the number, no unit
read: 8500
